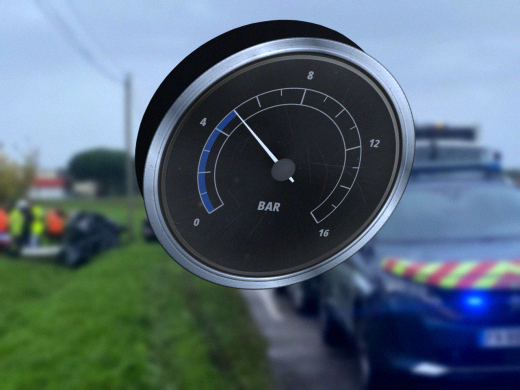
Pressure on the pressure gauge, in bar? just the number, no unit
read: 5
